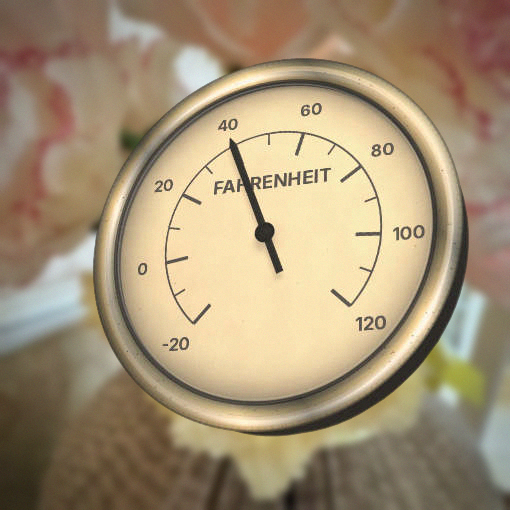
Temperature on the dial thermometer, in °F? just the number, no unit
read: 40
